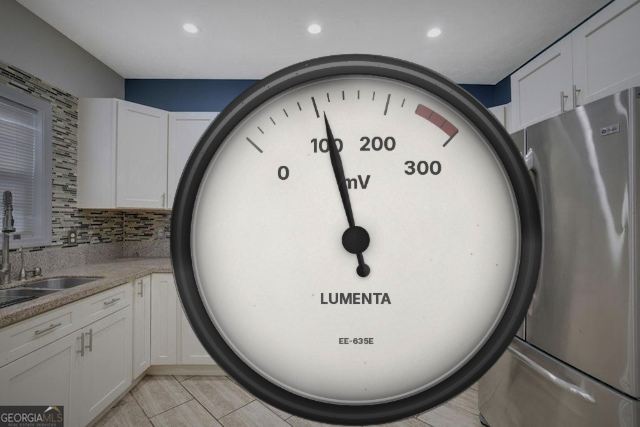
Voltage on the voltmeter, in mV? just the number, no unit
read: 110
